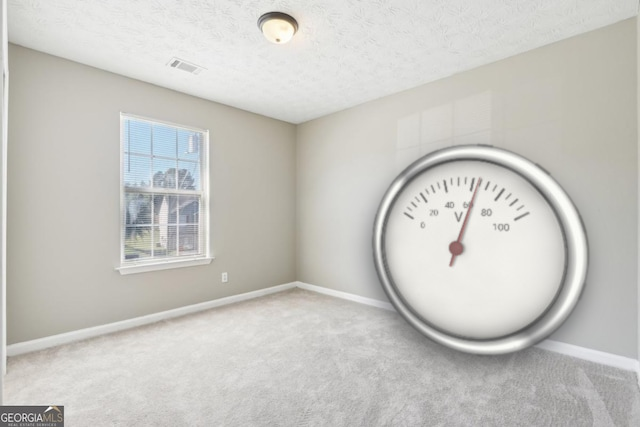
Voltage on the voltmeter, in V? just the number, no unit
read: 65
